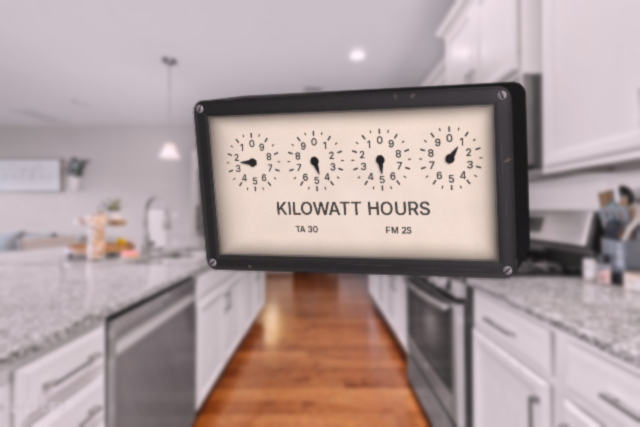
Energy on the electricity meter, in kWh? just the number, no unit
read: 2451
